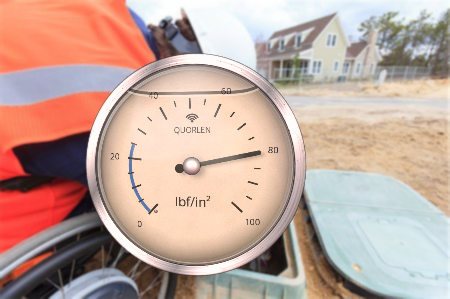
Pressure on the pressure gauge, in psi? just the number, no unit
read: 80
